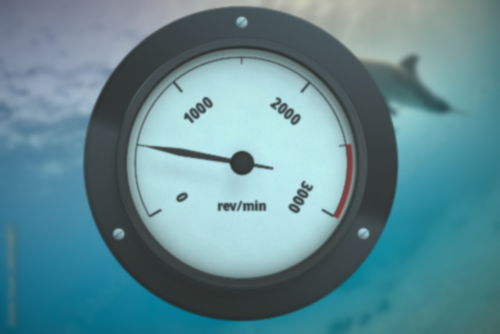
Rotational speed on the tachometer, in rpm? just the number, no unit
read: 500
